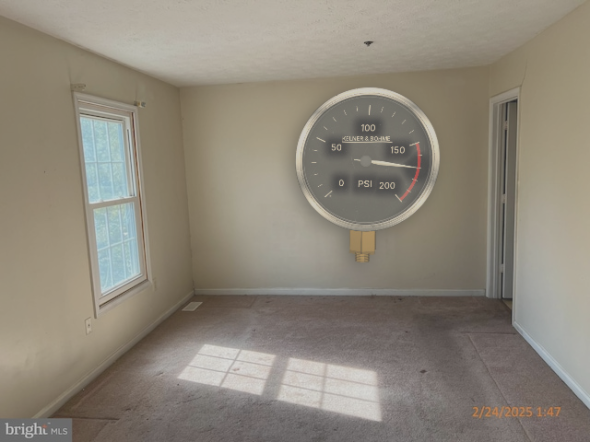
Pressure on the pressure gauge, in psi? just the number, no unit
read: 170
